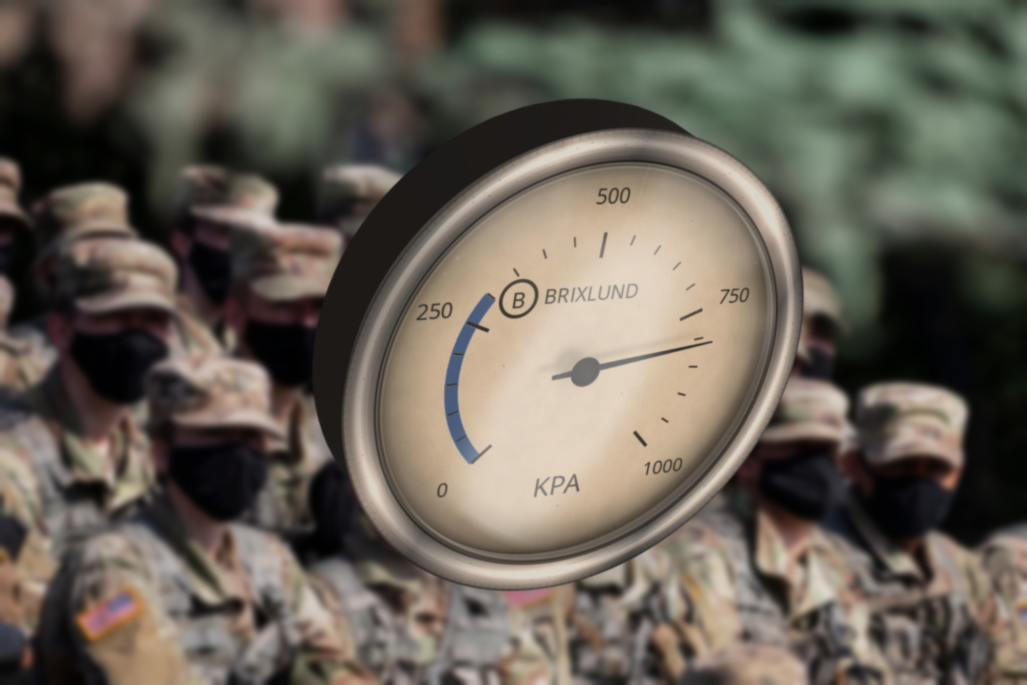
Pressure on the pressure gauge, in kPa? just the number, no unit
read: 800
